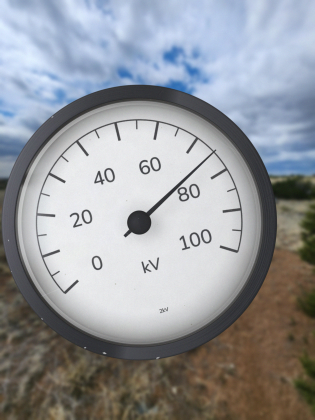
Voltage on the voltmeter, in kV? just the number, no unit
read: 75
